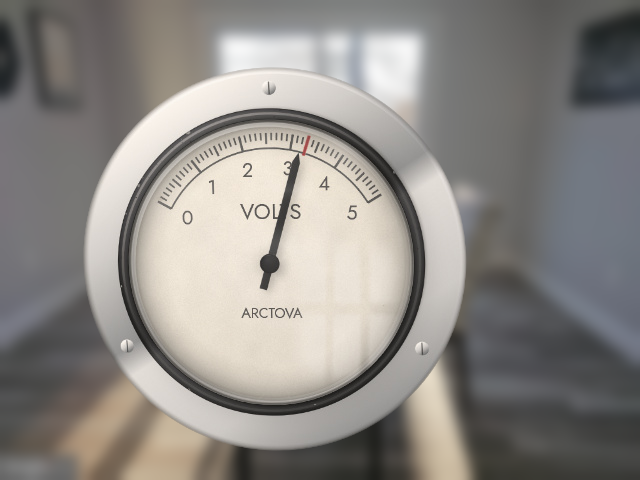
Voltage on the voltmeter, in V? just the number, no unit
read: 3.2
